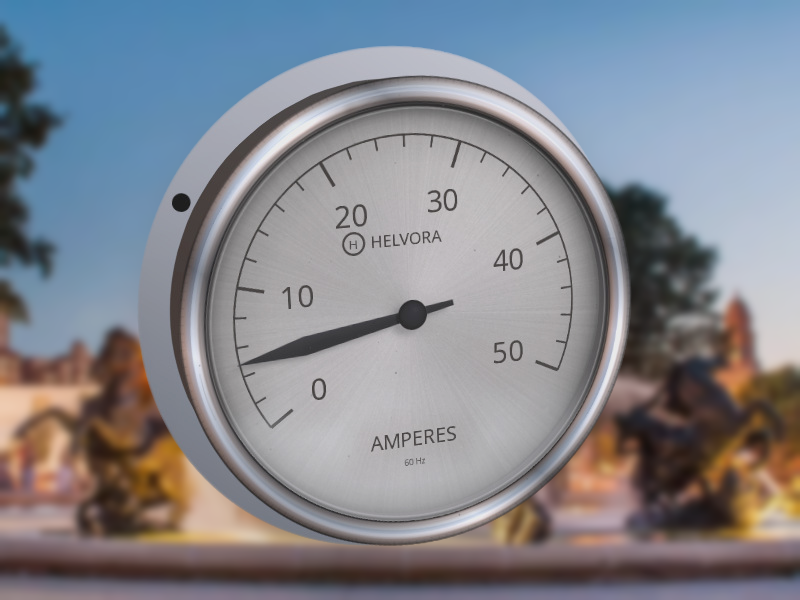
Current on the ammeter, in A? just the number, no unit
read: 5
